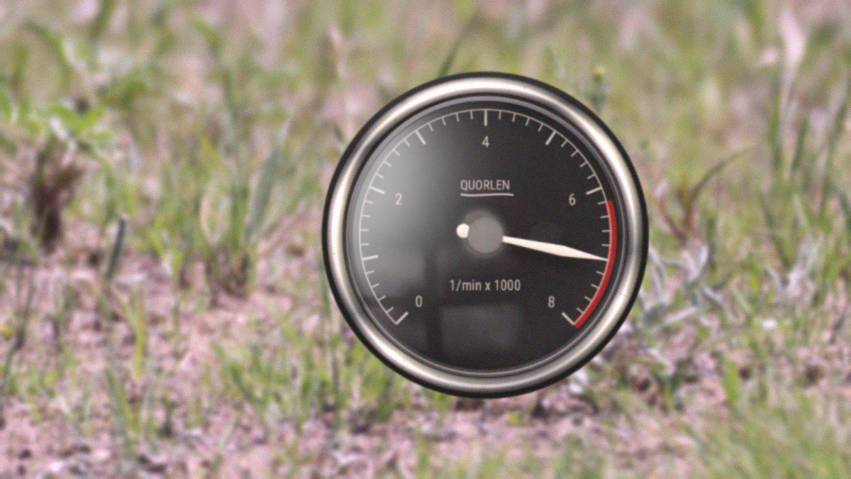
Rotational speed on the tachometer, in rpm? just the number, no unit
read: 7000
